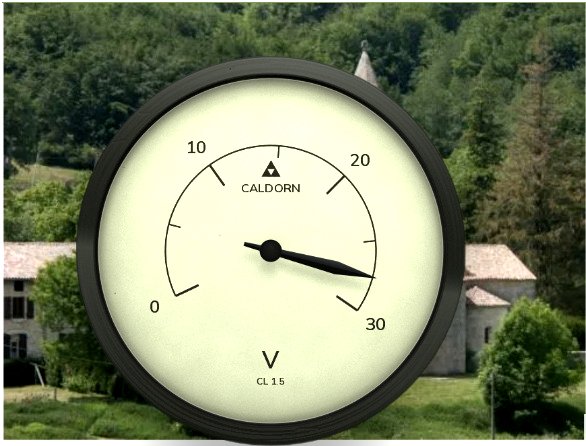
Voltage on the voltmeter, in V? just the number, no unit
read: 27.5
